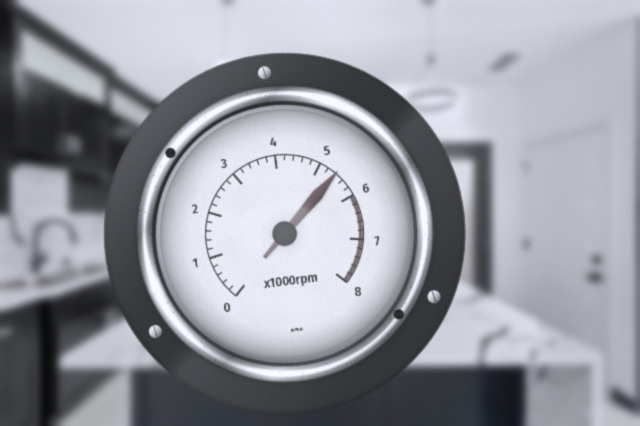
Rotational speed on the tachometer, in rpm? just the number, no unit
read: 5400
